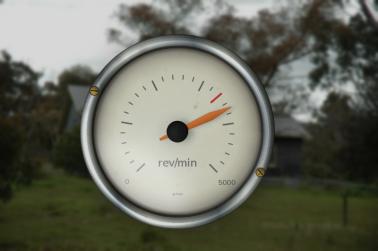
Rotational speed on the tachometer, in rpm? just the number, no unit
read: 3700
